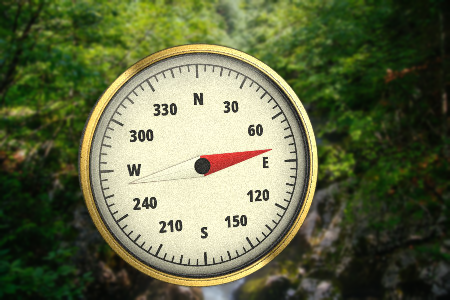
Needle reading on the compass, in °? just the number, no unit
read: 80
